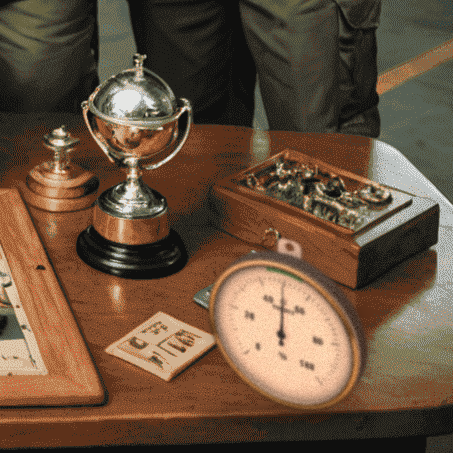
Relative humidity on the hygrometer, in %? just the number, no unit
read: 50
